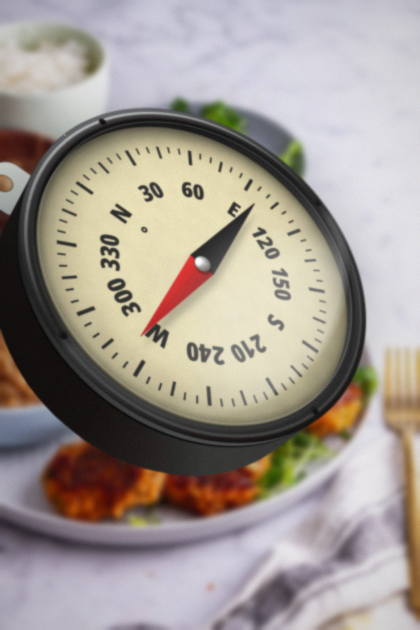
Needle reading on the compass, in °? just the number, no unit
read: 277.5
